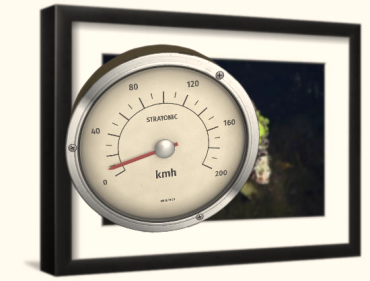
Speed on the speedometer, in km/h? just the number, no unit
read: 10
